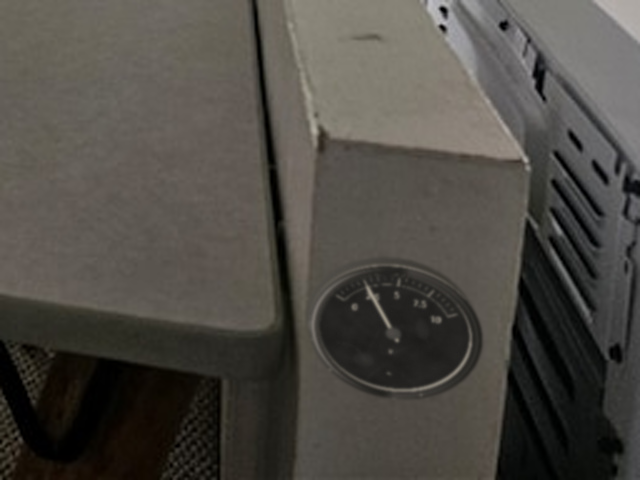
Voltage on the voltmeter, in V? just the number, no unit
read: 2.5
